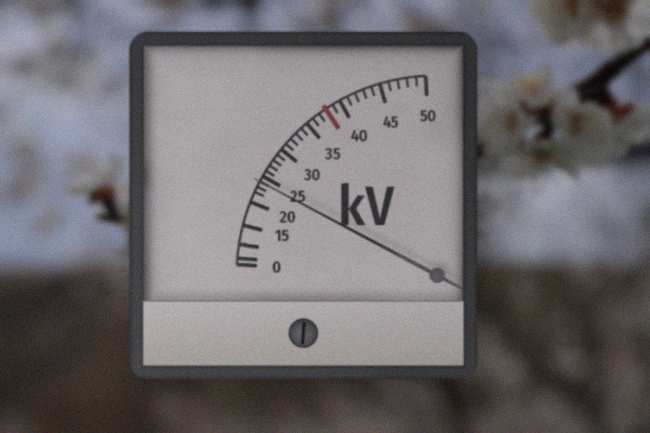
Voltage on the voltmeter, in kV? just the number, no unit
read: 24
